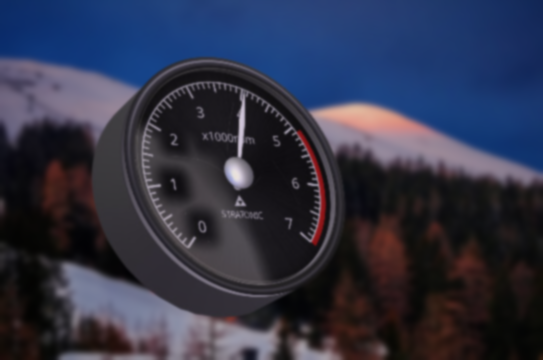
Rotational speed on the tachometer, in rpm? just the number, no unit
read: 4000
